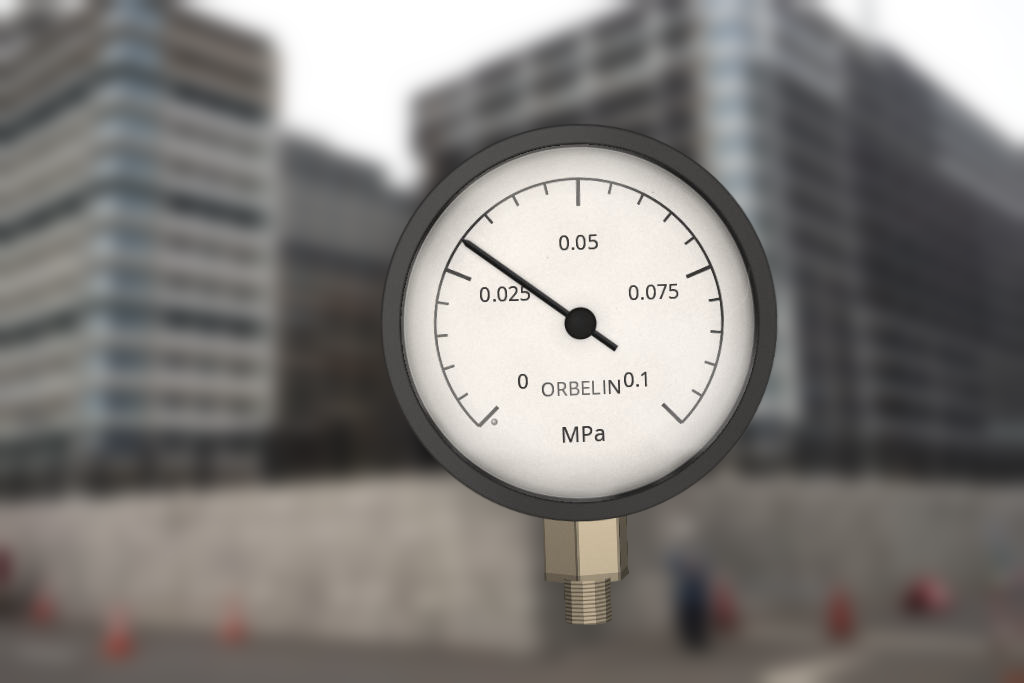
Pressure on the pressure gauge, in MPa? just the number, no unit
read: 0.03
